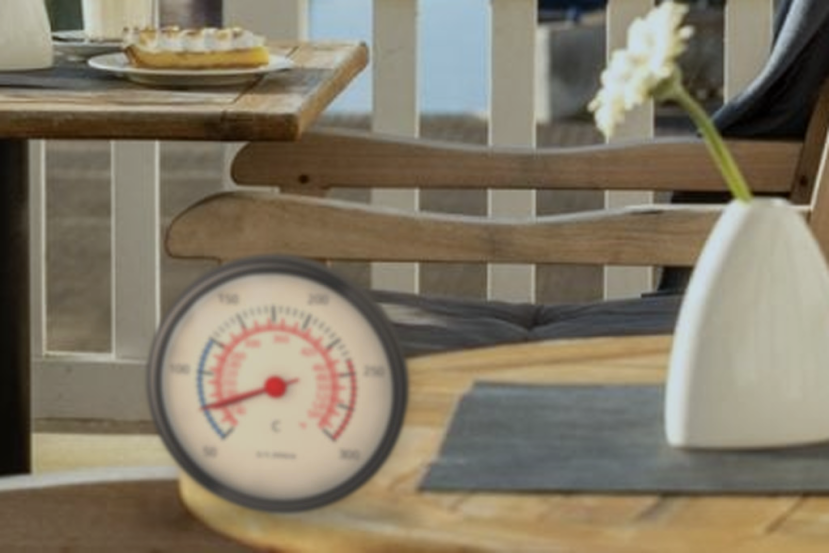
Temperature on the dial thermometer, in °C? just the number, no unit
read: 75
